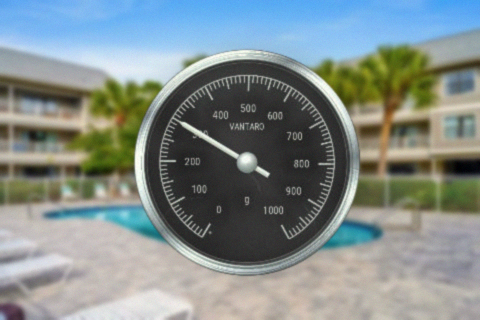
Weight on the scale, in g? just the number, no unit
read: 300
